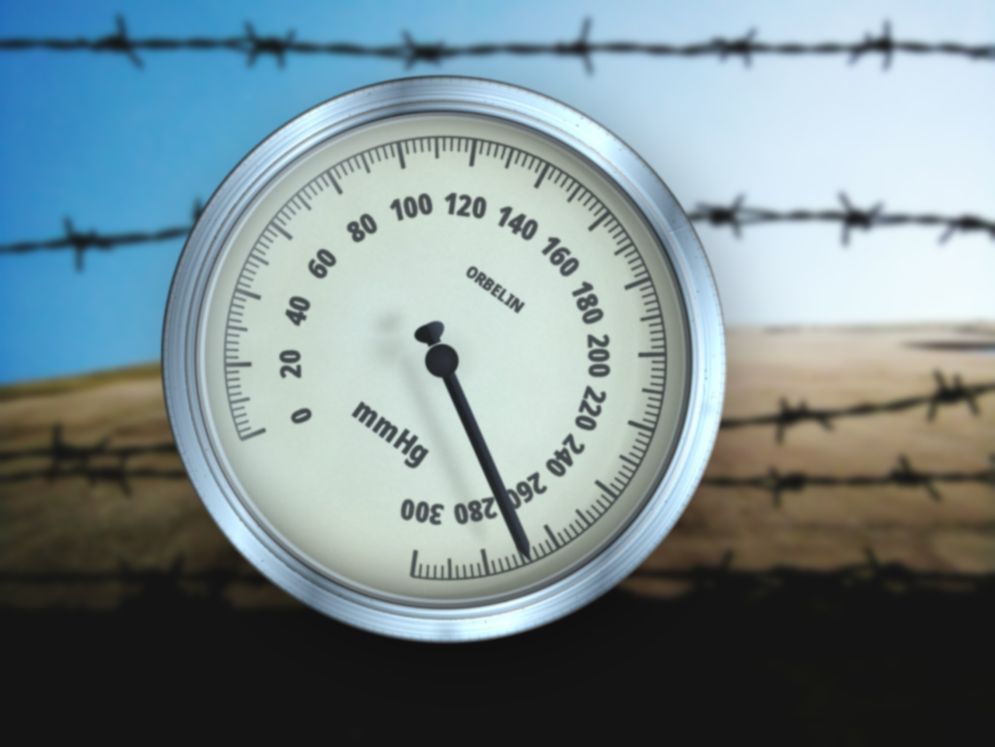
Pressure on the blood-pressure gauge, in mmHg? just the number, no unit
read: 268
